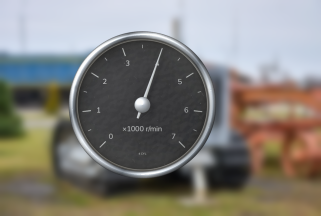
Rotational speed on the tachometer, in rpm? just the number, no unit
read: 4000
